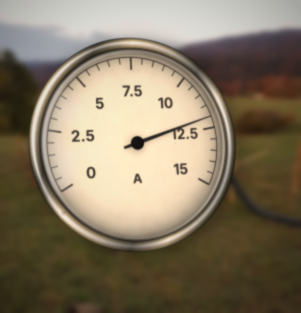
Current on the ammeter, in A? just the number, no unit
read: 12
